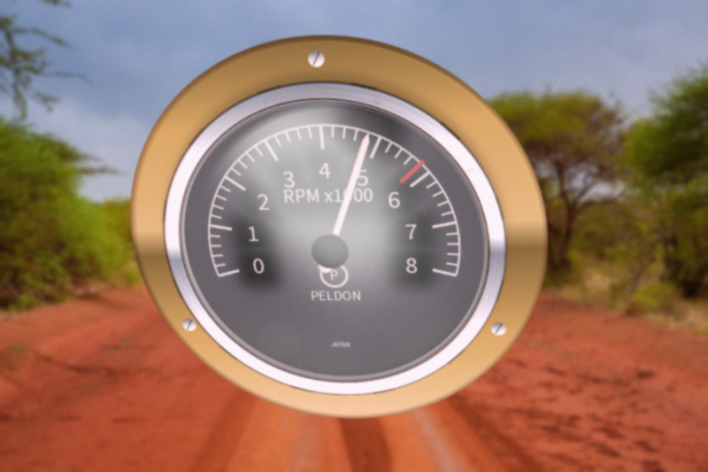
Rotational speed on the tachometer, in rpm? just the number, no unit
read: 4800
